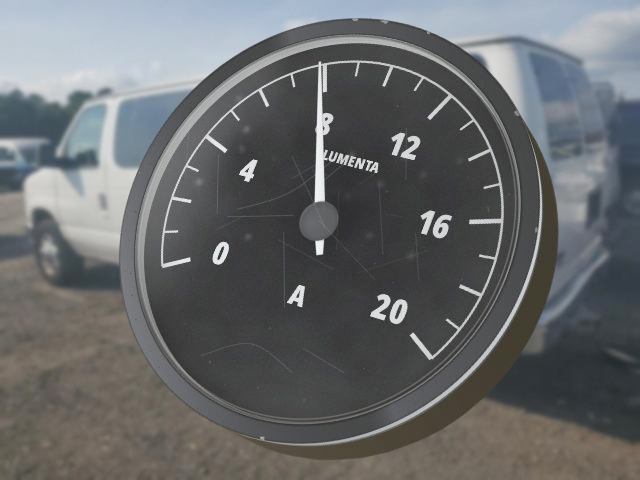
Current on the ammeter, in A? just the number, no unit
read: 8
